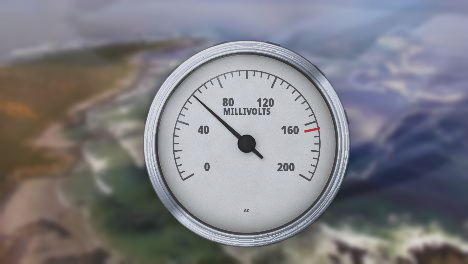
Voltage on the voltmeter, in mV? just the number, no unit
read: 60
